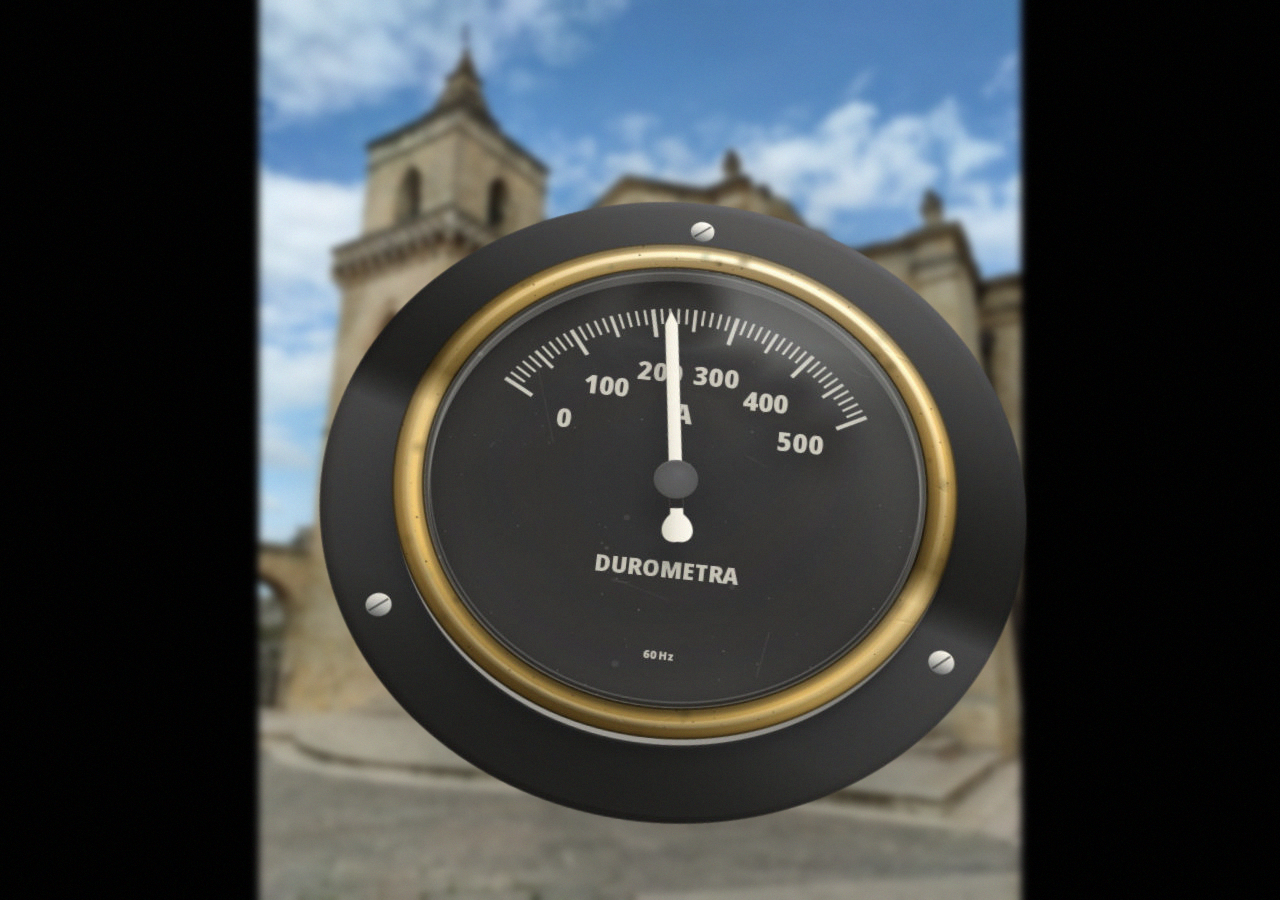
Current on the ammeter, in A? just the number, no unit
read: 220
